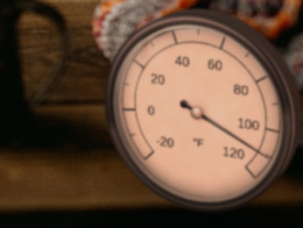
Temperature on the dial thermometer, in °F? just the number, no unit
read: 110
